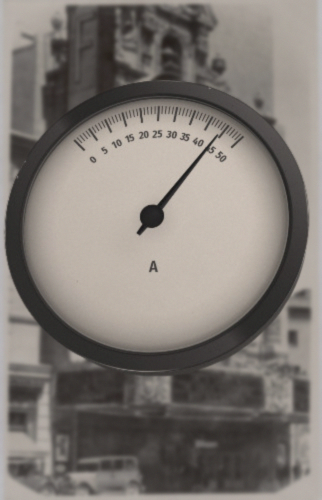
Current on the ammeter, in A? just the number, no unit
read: 45
